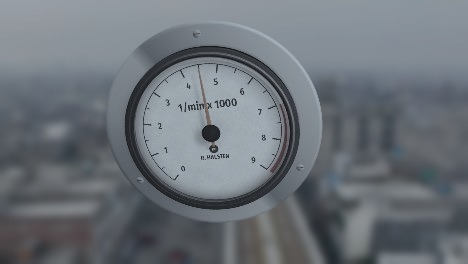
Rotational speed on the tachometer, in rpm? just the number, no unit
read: 4500
